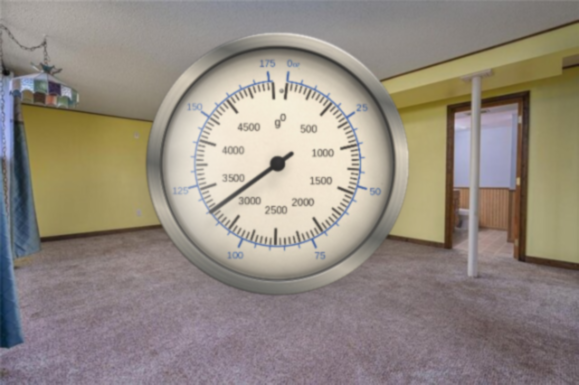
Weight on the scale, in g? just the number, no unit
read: 3250
